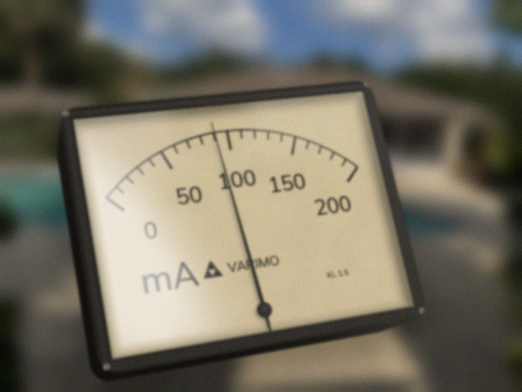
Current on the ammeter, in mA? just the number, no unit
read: 90
